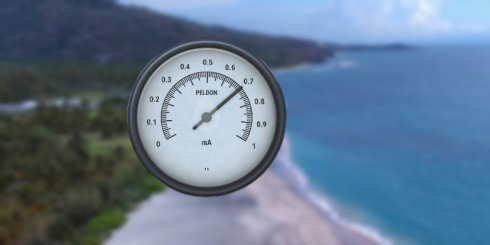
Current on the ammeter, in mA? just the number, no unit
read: 0.7
